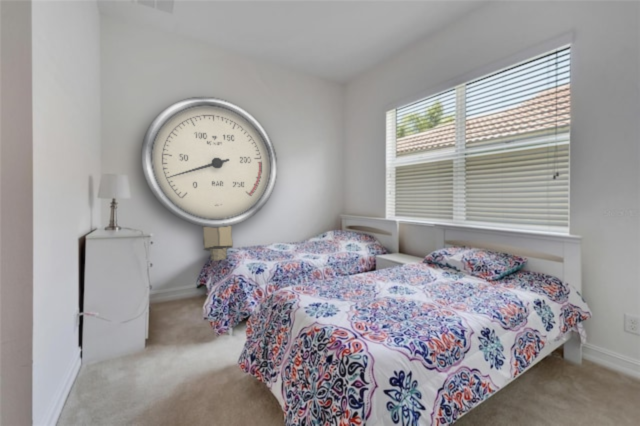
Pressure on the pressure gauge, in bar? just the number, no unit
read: 25
